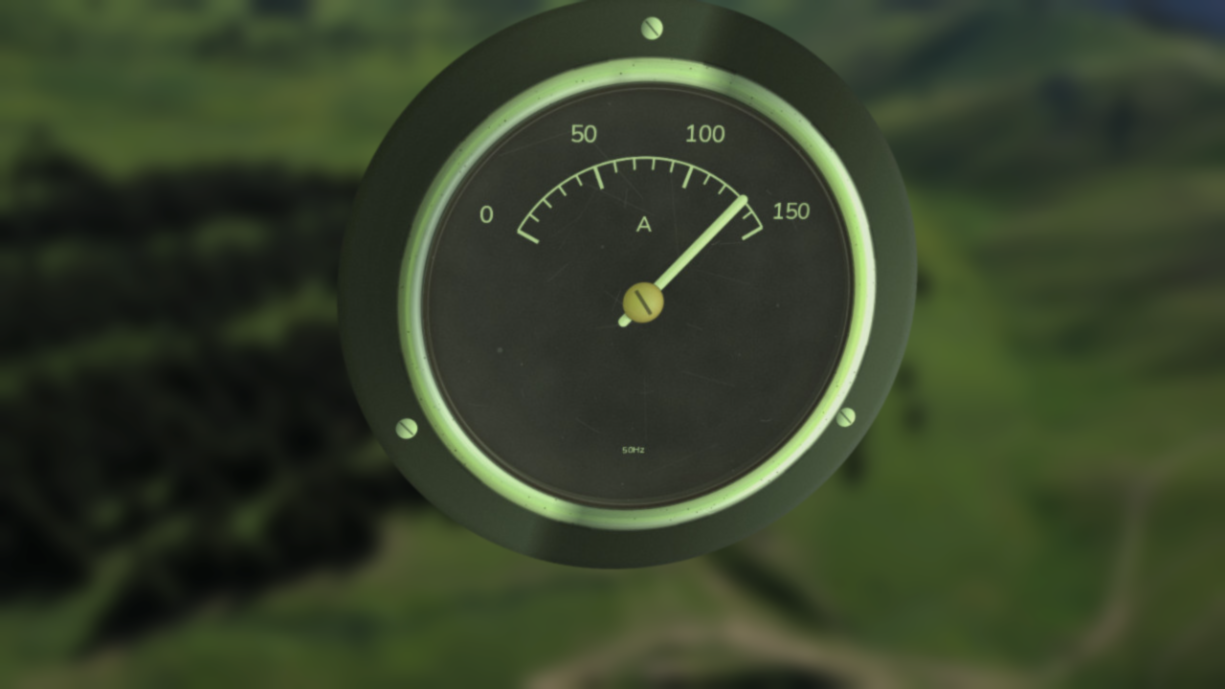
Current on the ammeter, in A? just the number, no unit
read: 130
